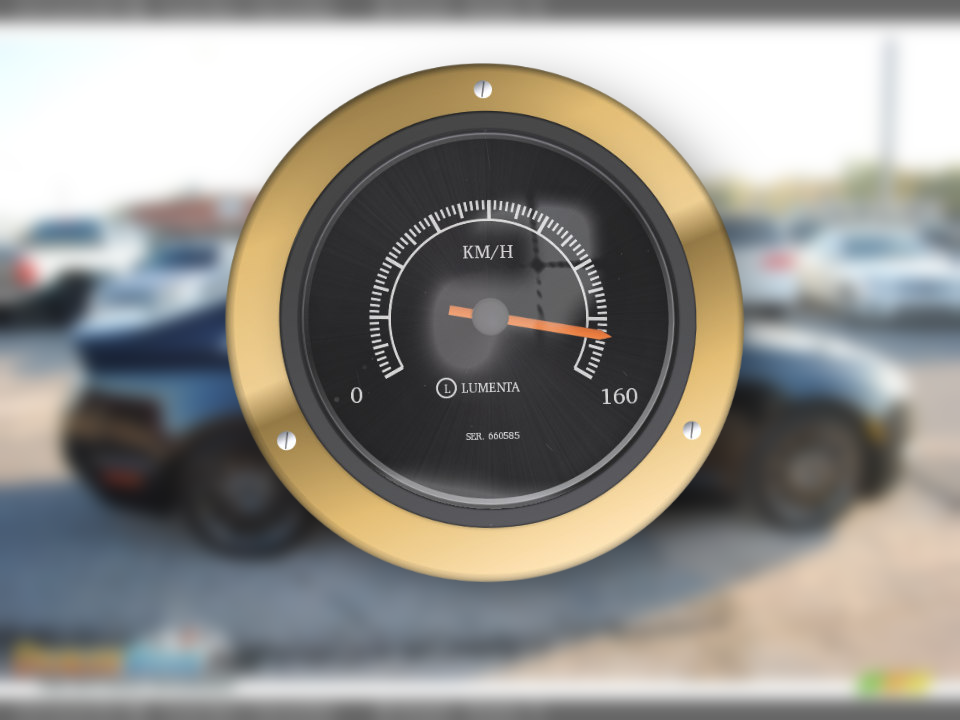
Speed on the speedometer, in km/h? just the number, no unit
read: 146
